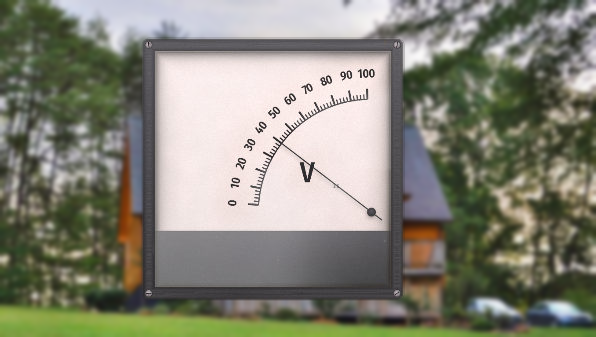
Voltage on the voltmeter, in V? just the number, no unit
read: 40
